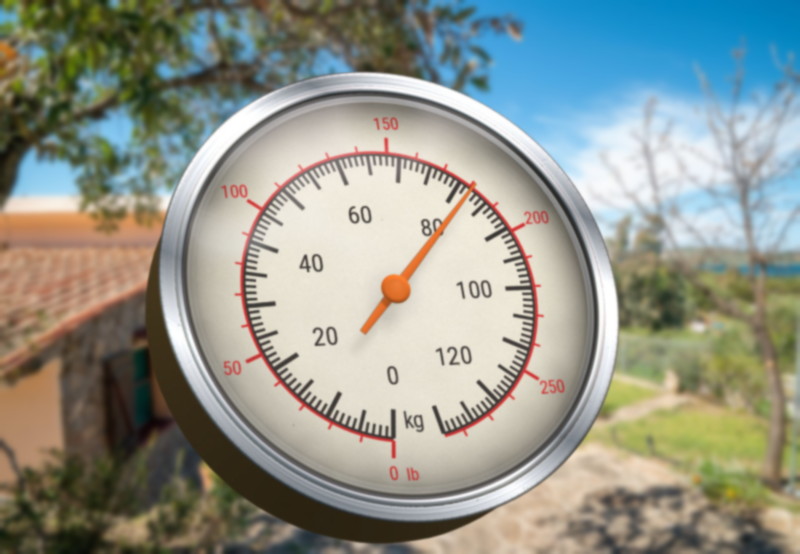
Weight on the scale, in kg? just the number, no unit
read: 82
